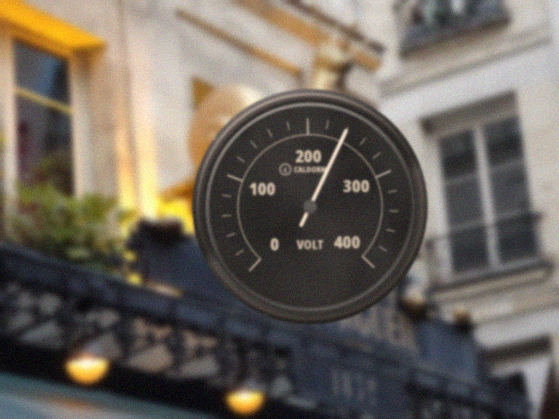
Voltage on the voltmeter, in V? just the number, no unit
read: 240
